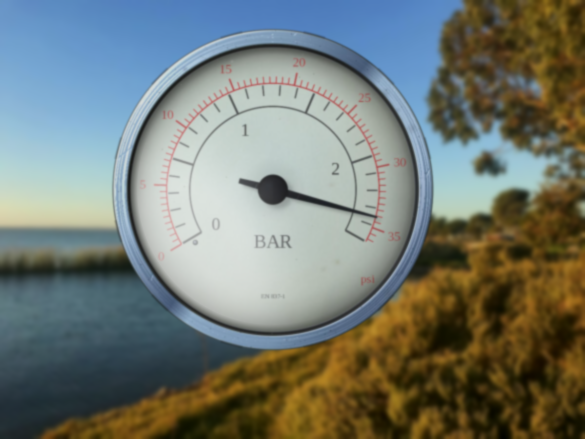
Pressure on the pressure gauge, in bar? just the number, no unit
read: 2.35
